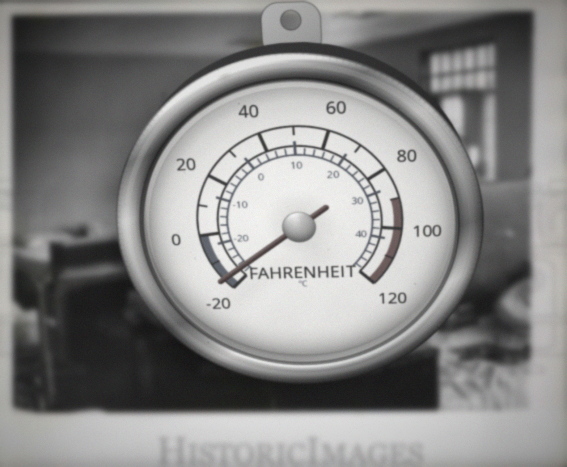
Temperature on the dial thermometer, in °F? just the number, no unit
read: -15
